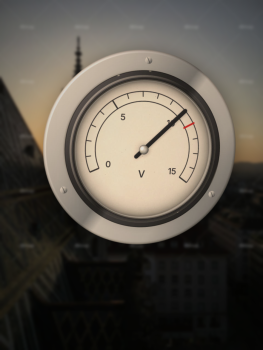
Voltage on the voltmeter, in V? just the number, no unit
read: 10
